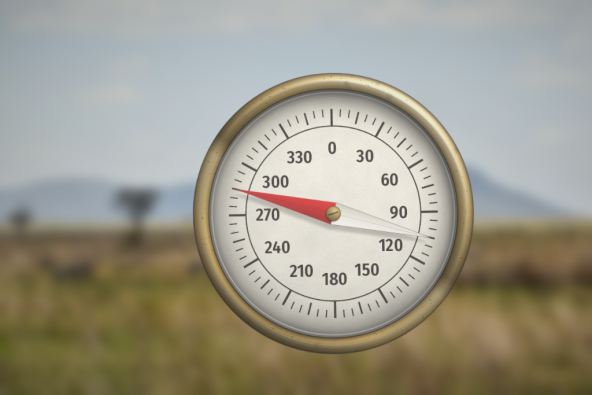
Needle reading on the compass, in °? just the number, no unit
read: 285
